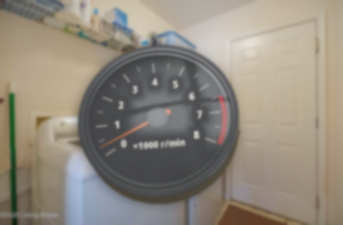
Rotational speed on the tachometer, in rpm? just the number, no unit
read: 250
